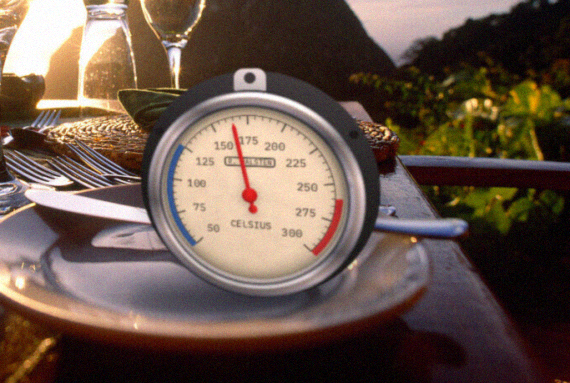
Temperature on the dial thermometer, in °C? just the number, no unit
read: 165
